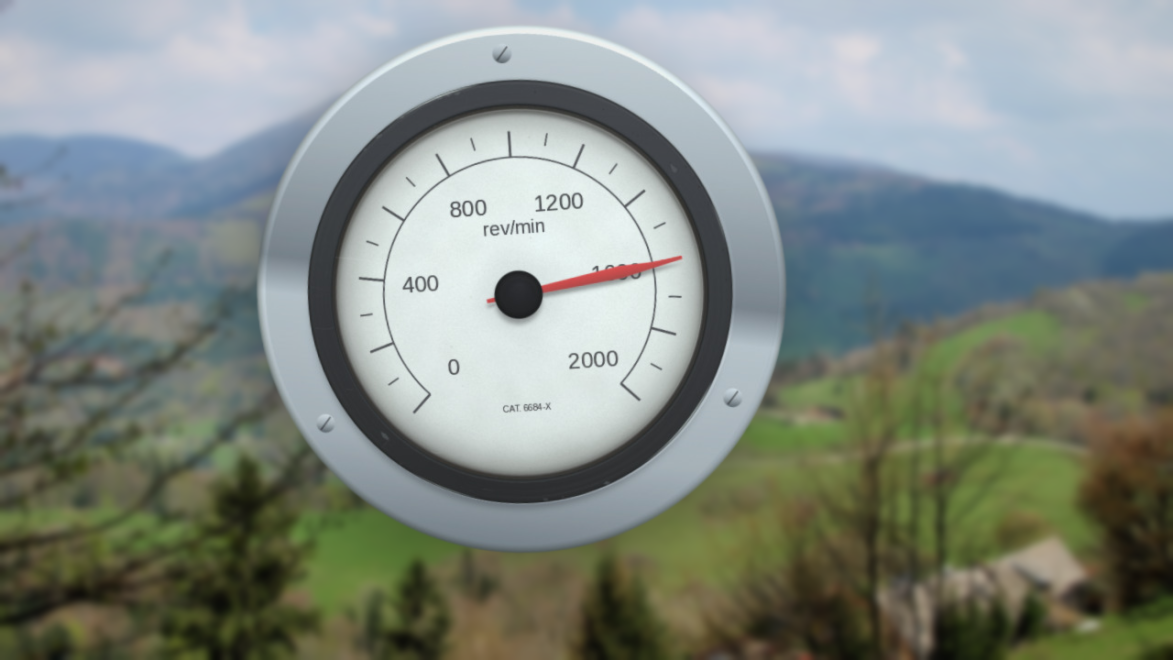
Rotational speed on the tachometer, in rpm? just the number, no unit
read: 1600
